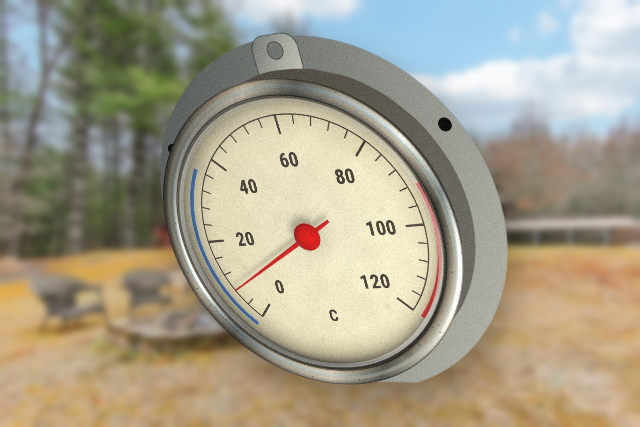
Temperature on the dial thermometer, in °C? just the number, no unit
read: 8
